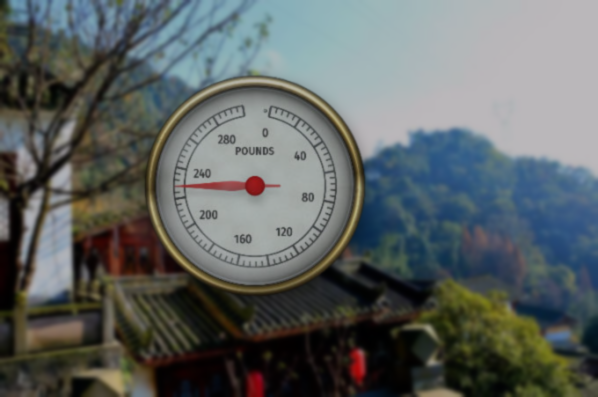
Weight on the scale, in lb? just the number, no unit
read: 228
